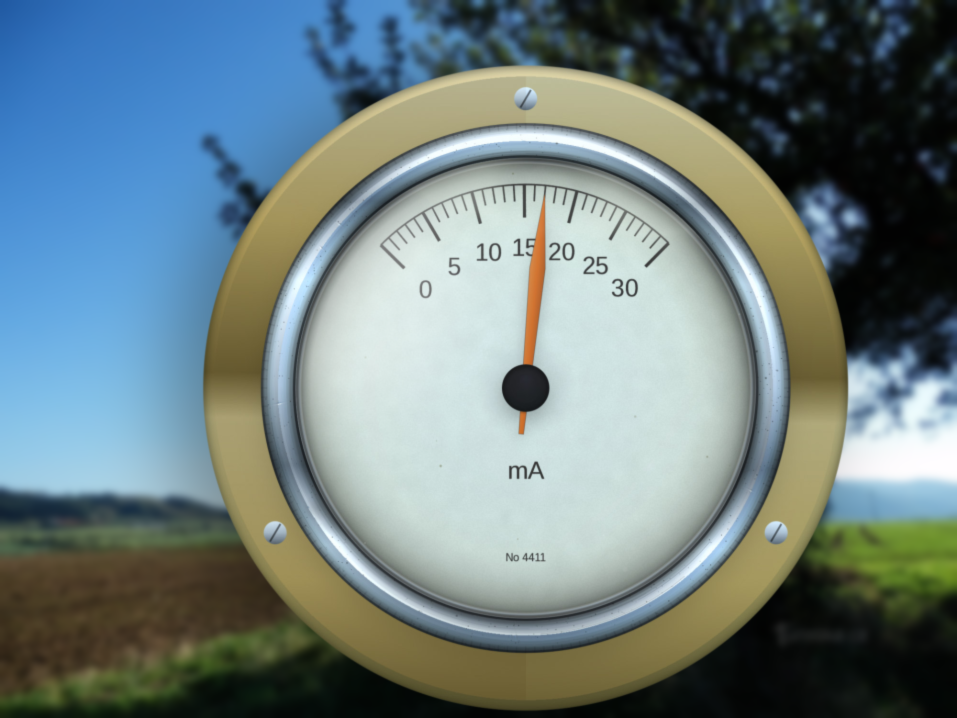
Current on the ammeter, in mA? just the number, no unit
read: 17
